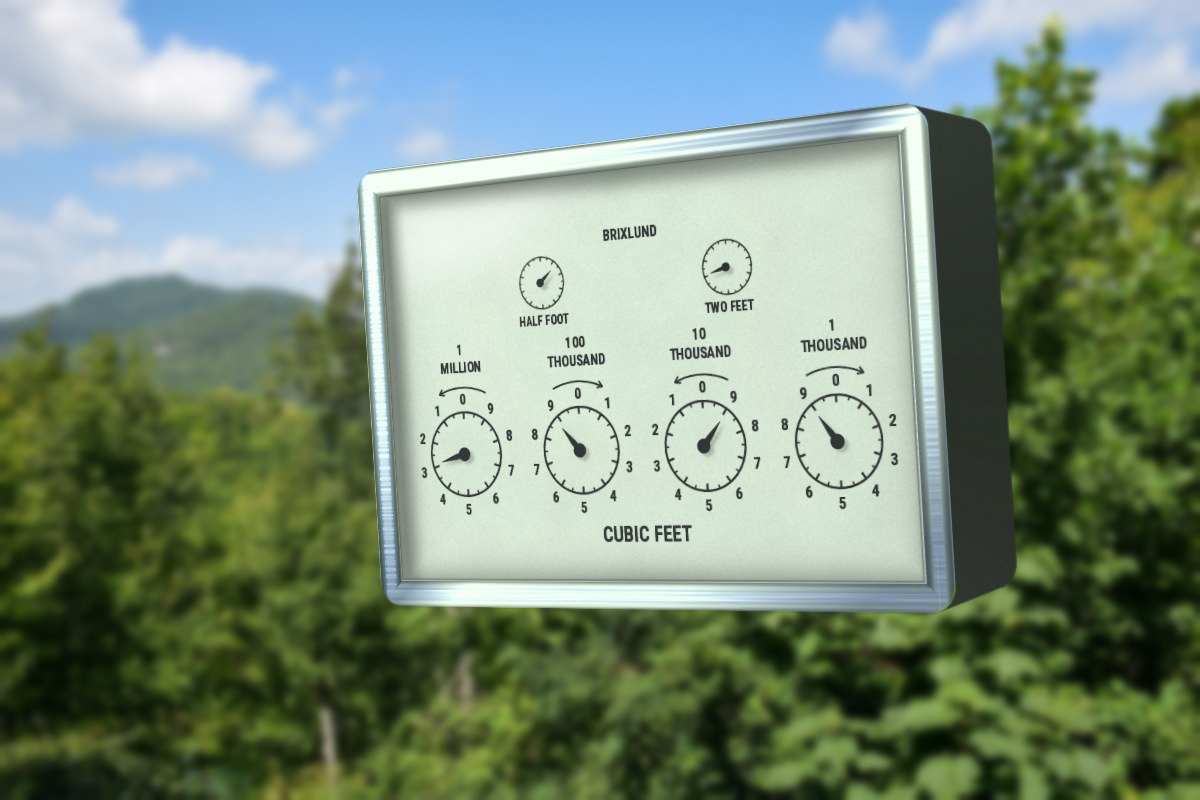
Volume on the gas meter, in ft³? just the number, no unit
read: 288900
